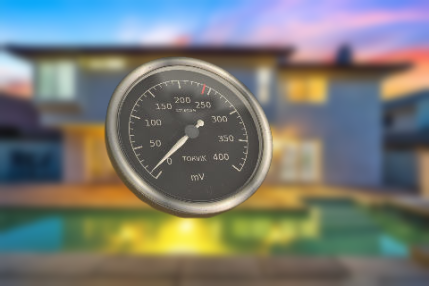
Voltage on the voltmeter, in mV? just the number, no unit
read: 10
